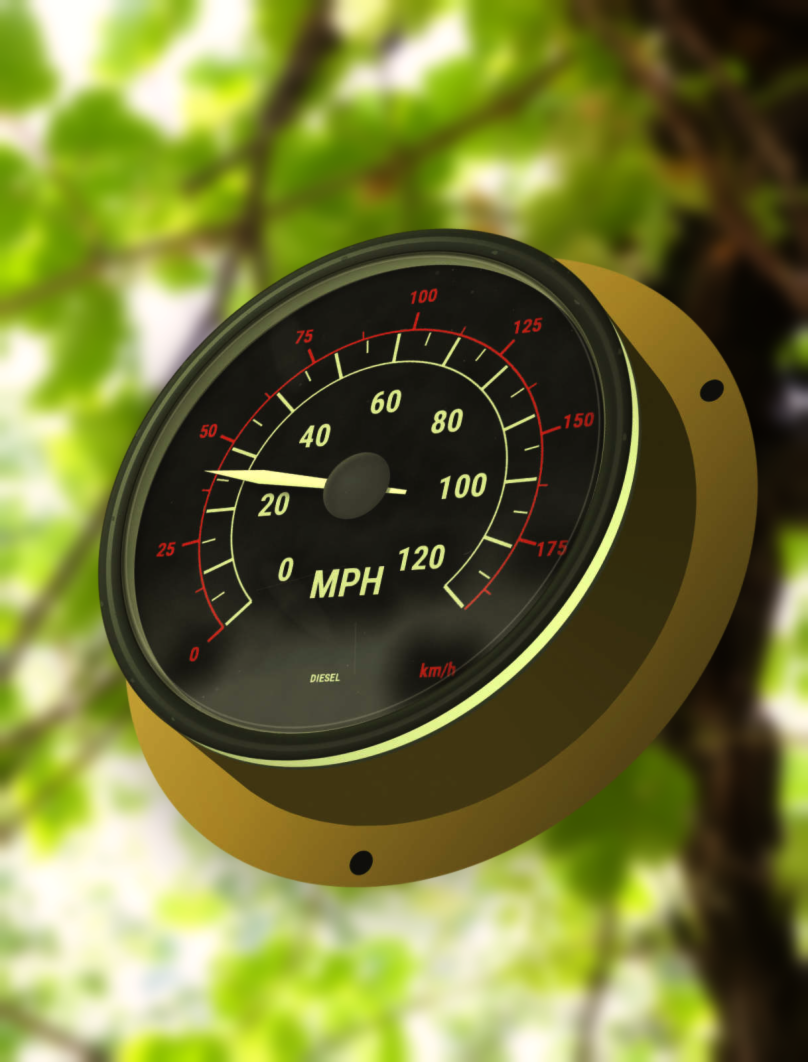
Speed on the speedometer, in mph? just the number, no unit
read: 25
